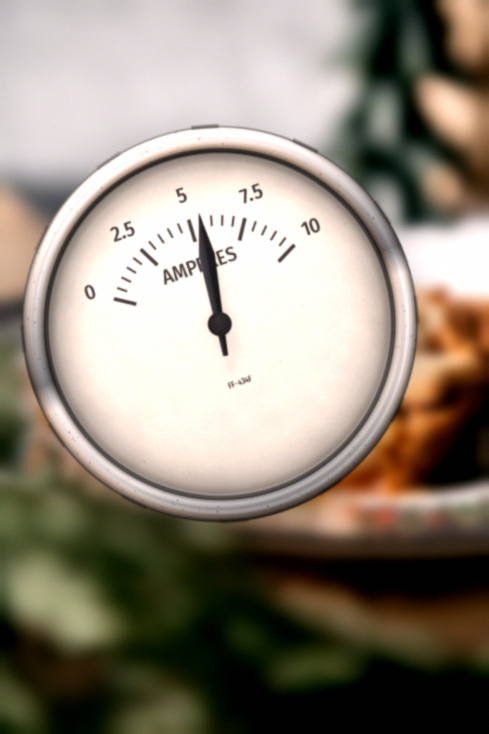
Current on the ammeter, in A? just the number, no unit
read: 5.5
